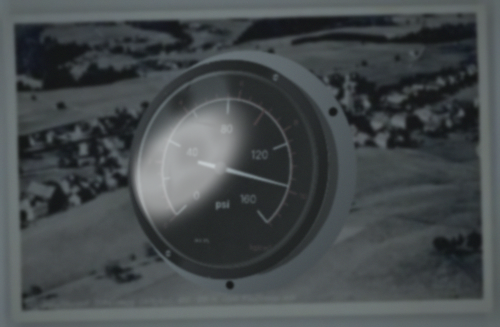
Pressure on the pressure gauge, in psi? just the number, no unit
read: 140
